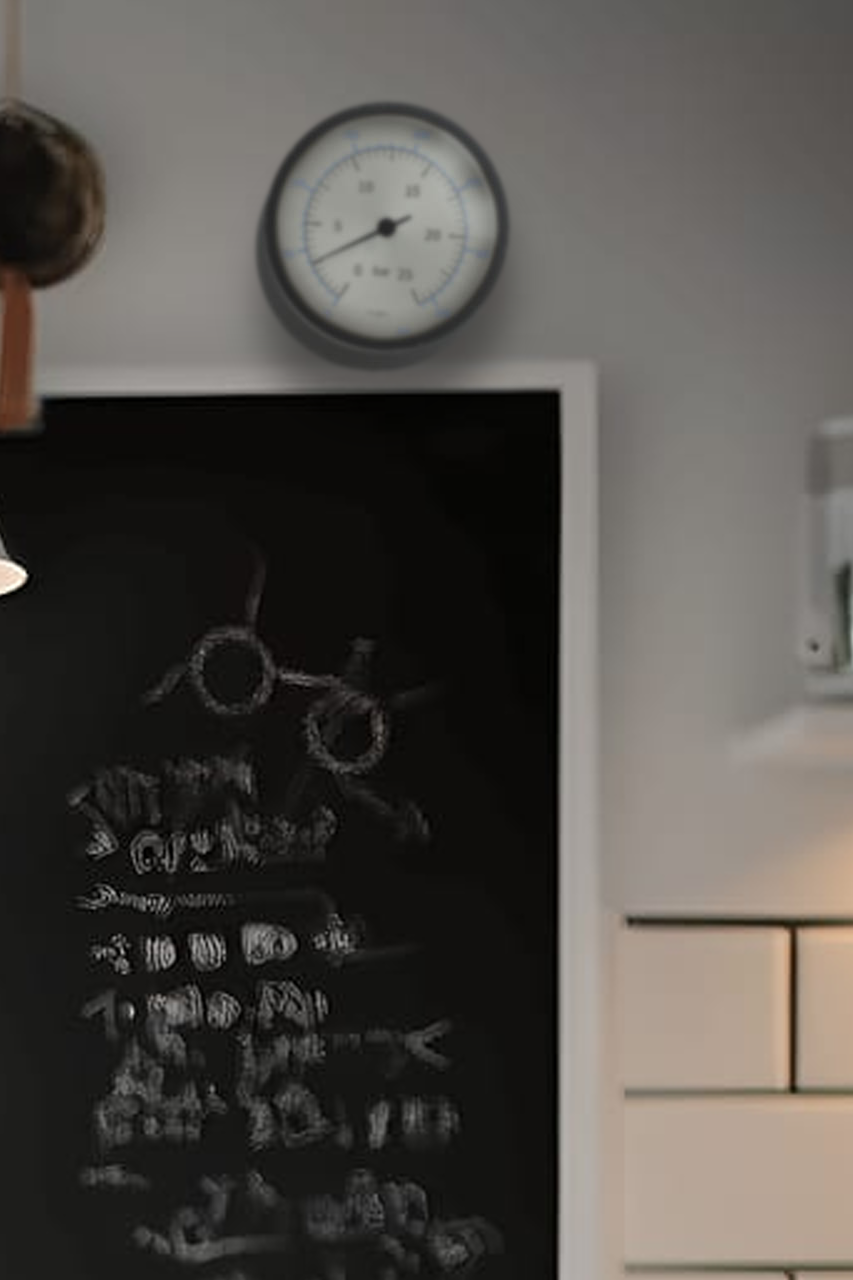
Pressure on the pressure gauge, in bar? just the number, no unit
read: 2.5
